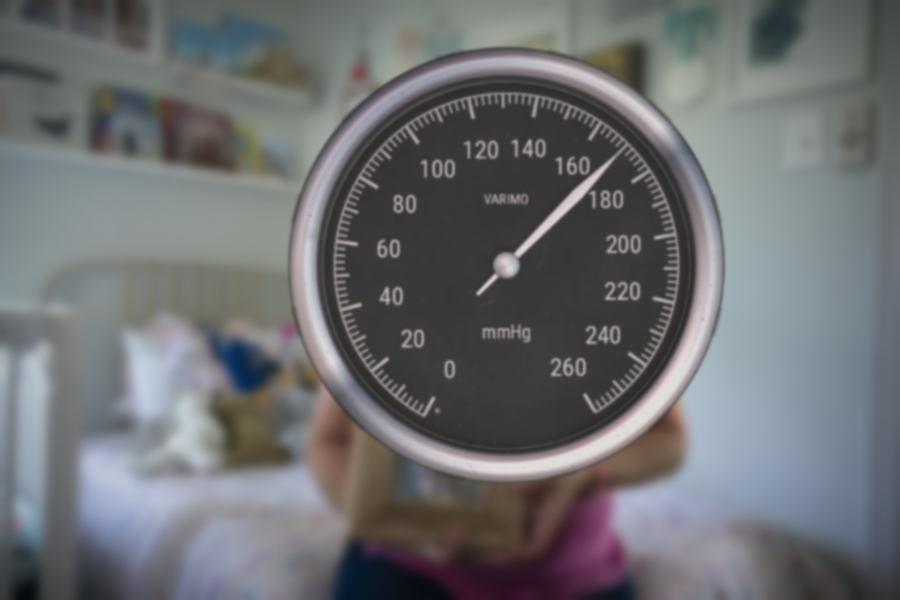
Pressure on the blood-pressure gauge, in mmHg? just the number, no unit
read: 170
